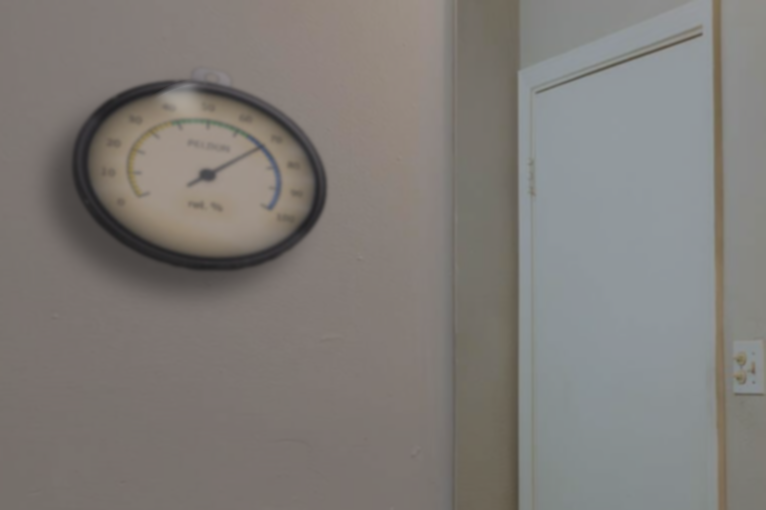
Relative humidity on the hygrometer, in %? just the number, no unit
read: 70
